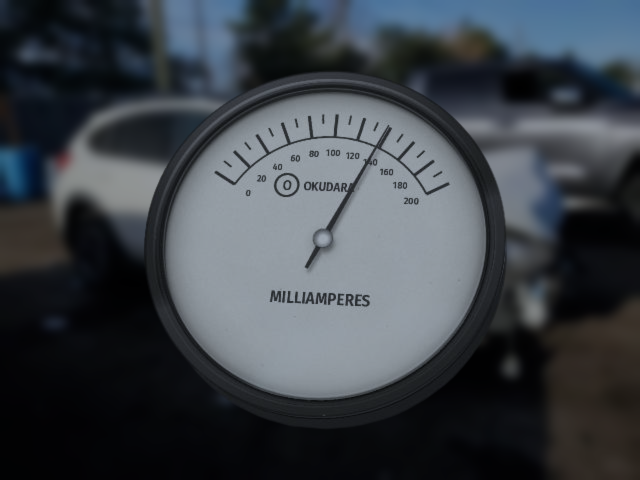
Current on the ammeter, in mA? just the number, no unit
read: 140
